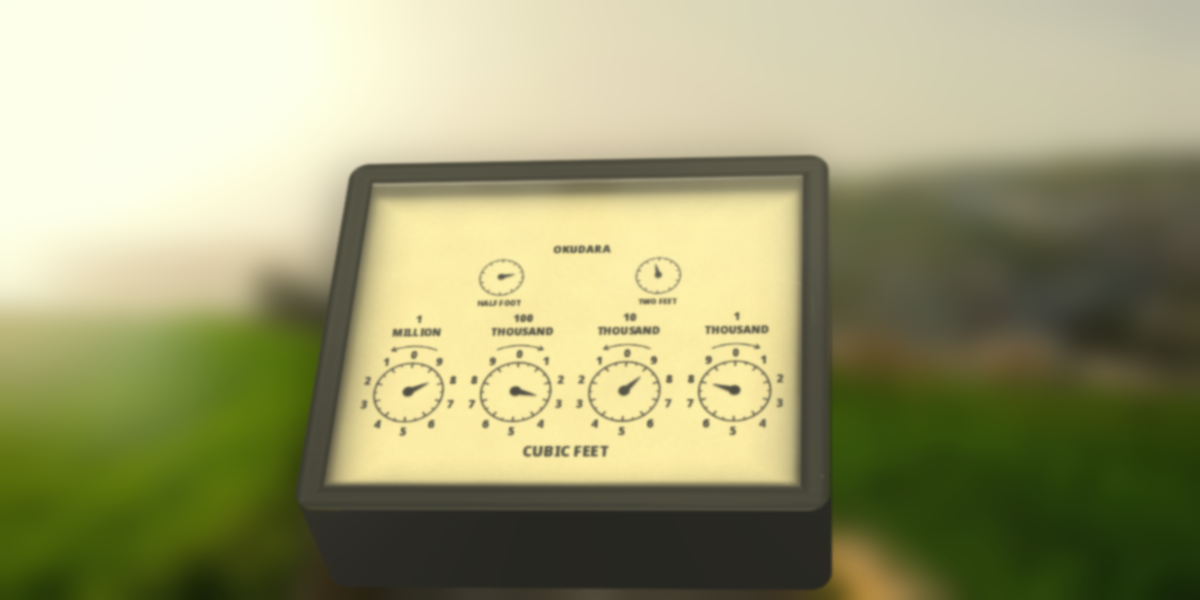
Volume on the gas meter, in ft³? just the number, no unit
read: 828800
